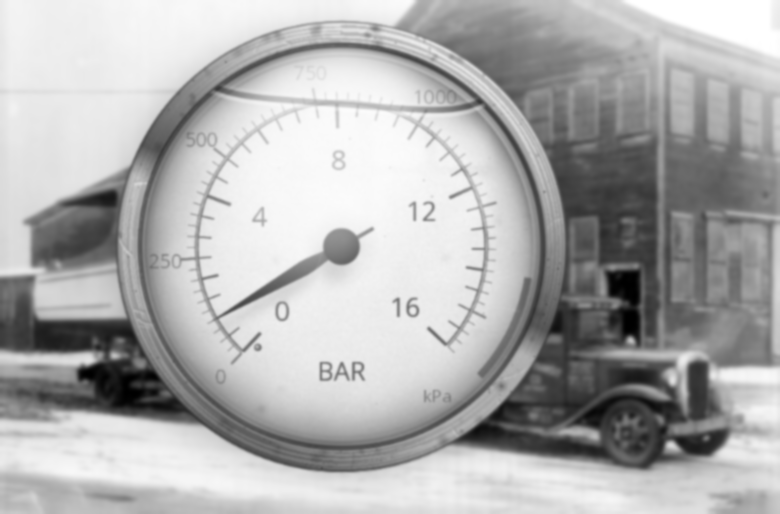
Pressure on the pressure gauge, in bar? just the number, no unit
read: 1
